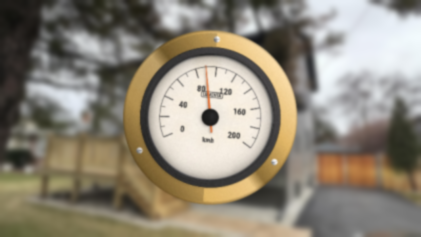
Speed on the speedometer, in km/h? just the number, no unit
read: 90
